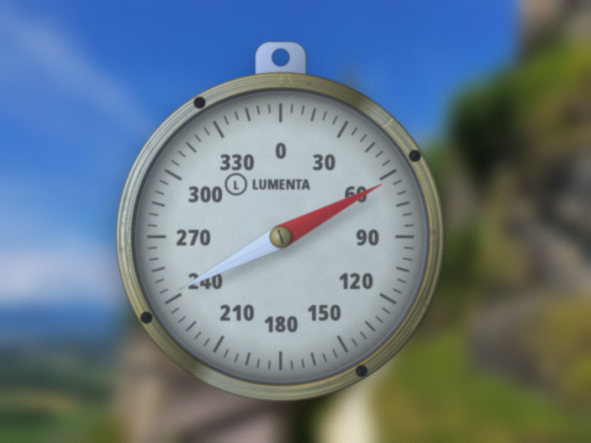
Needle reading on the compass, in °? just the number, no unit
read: 62.5
